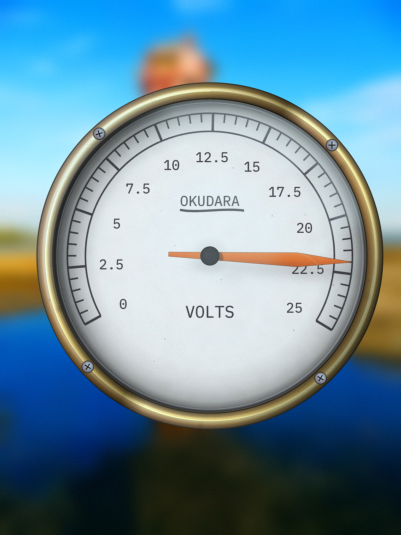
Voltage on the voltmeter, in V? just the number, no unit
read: 22
